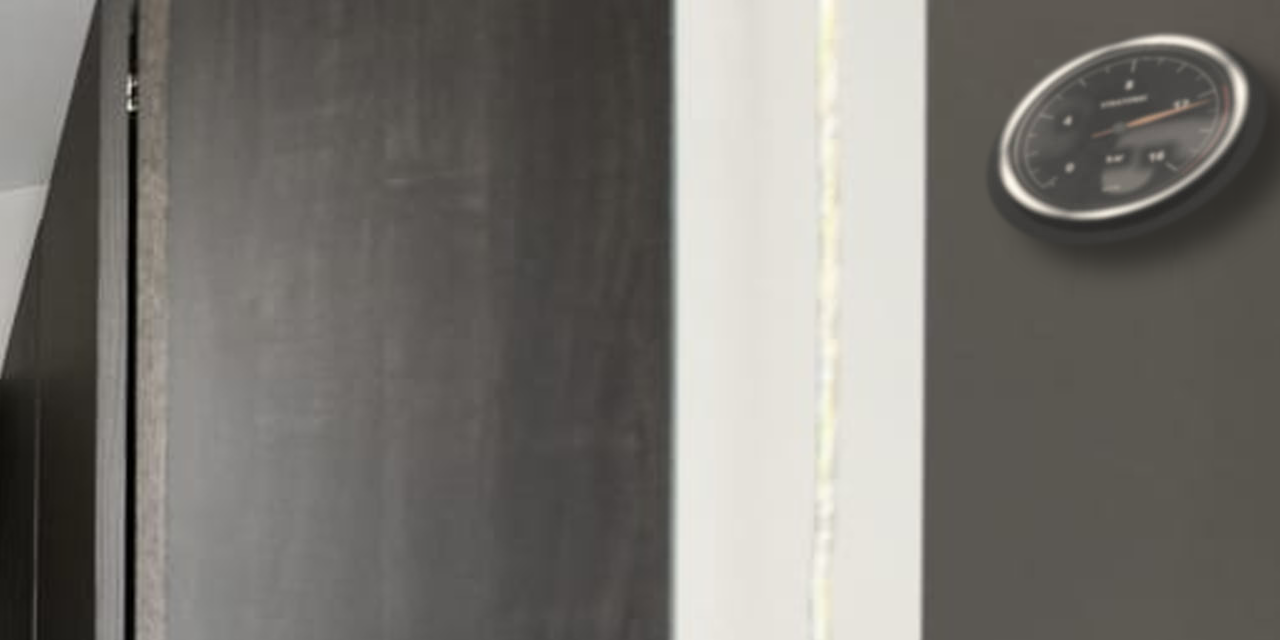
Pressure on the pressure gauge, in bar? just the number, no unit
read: 12.5
